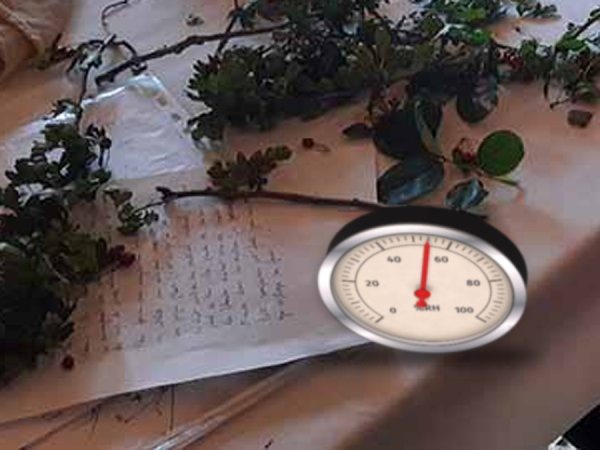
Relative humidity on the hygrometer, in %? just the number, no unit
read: 54
